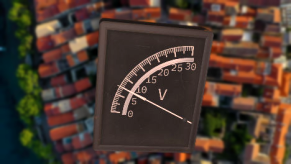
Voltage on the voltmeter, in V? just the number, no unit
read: 7.5
